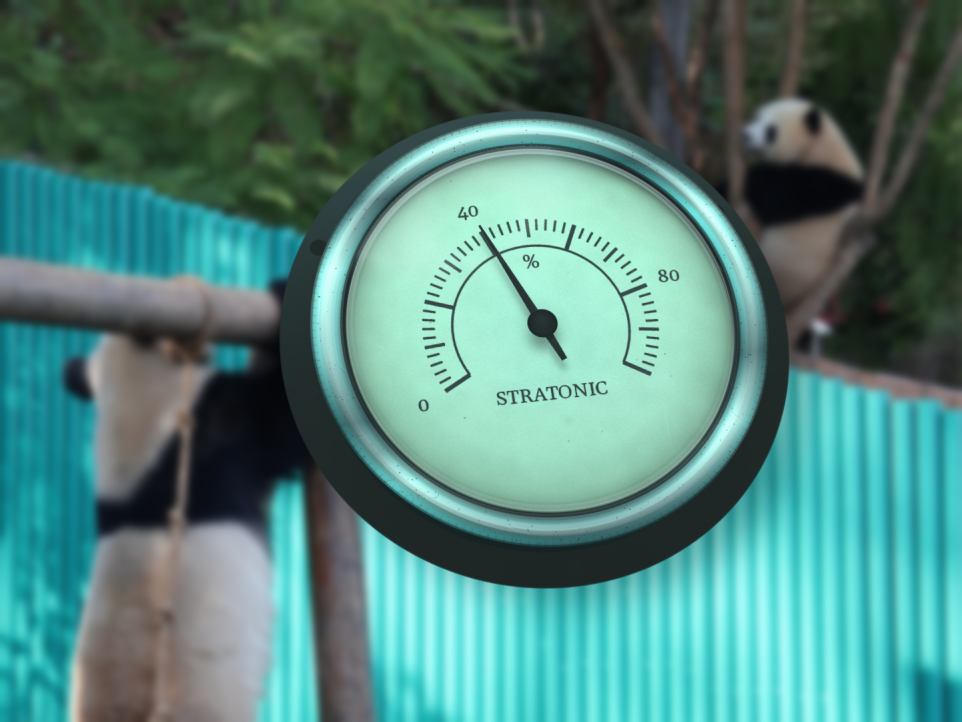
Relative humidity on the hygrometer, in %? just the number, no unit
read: 40
